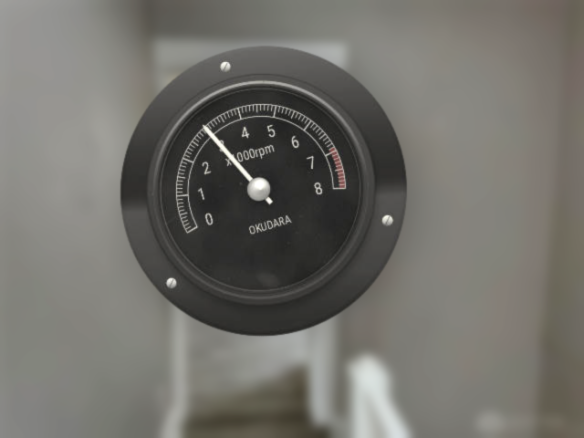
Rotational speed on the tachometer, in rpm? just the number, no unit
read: 3000
